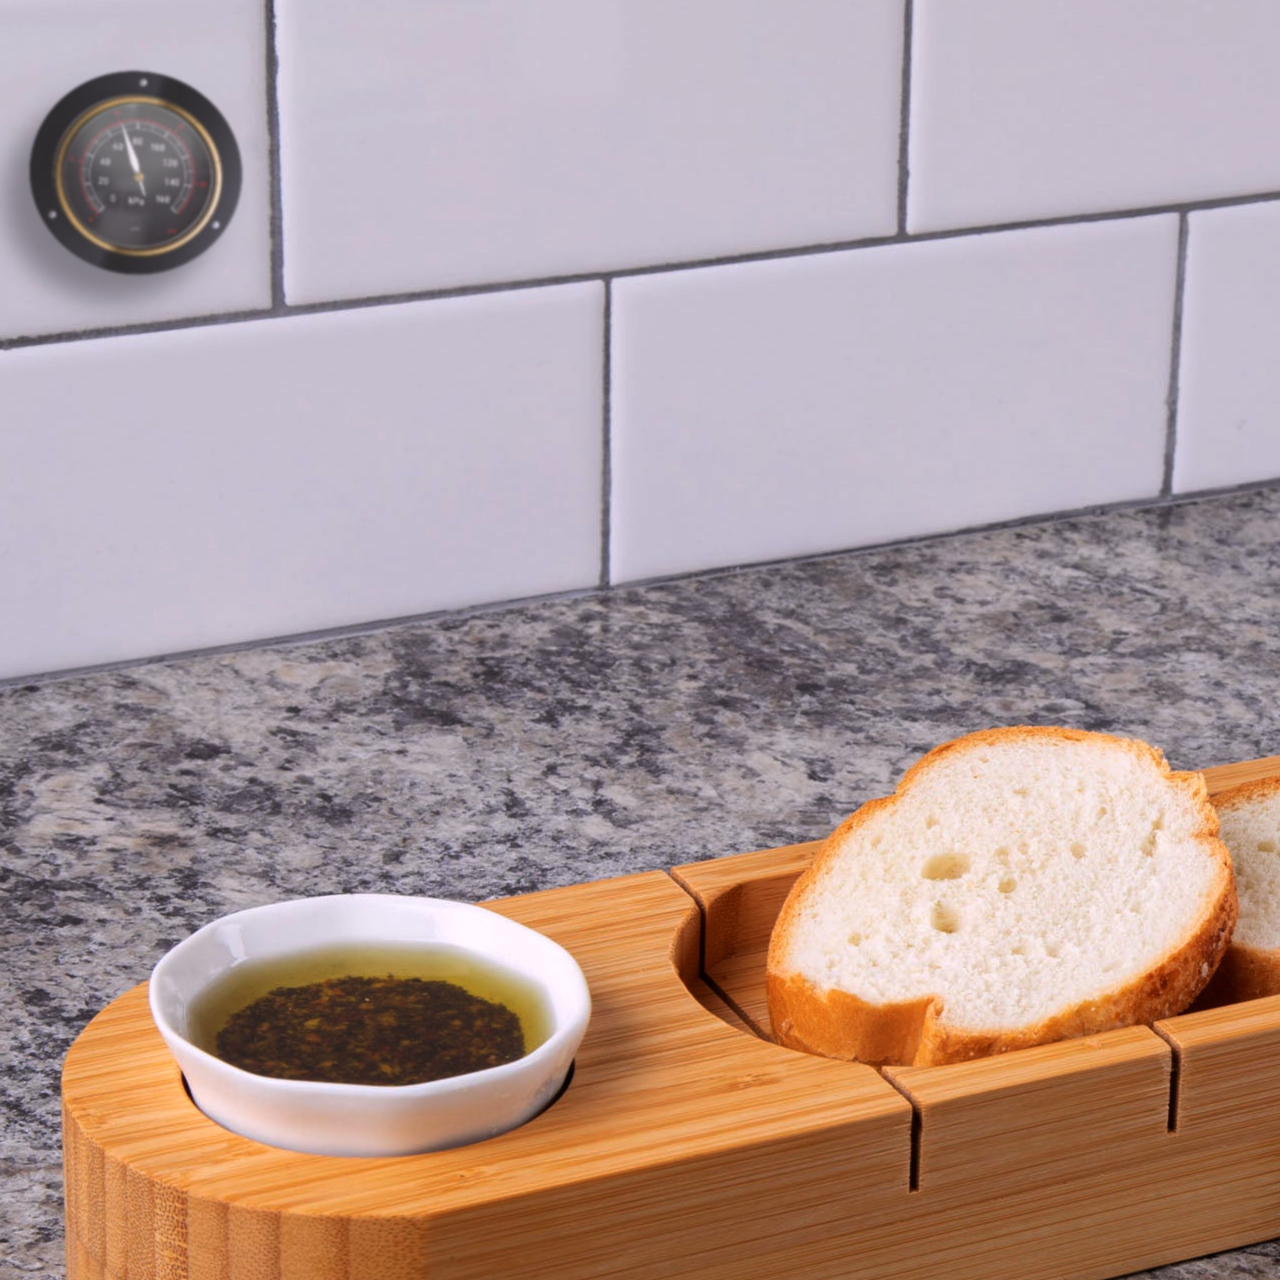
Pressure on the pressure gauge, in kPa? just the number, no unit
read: 70
